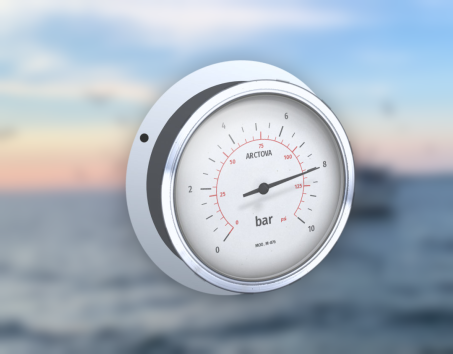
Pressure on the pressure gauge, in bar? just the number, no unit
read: 8
